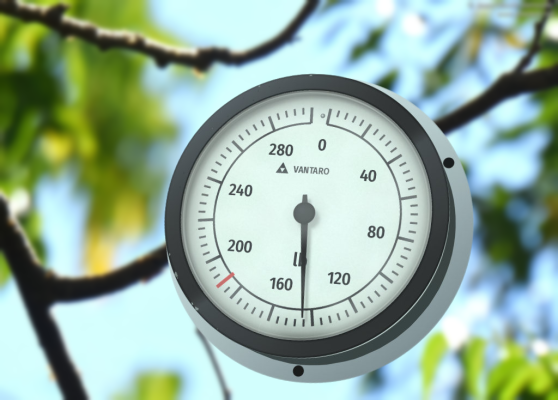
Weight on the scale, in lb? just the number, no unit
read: 144
